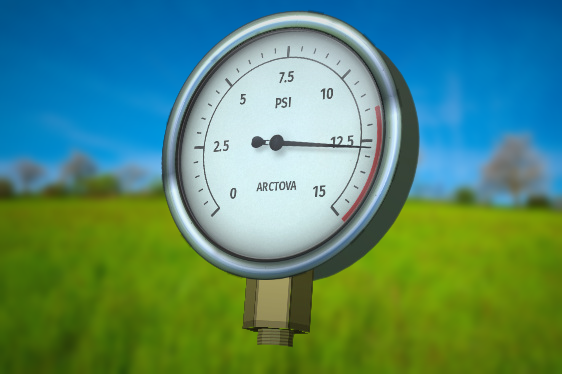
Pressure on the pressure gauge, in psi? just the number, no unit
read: 12.75
